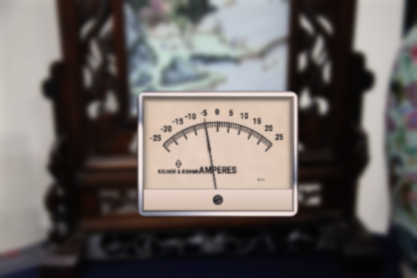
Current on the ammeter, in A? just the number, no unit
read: -5
